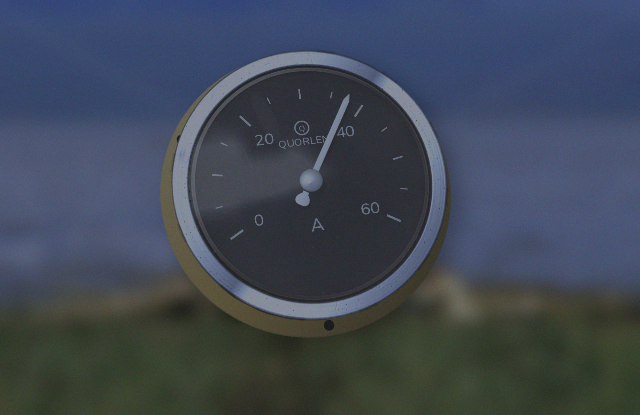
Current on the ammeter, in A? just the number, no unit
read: 37.5
